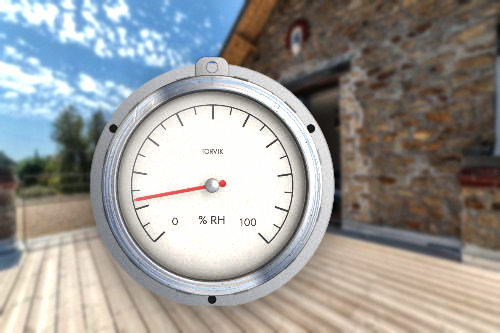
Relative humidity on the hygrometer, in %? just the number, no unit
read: 12.5
